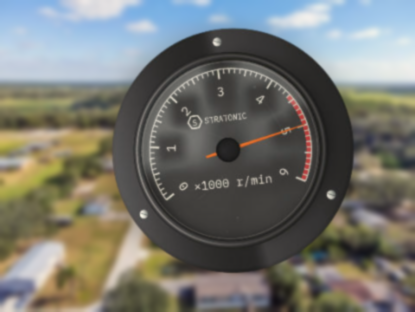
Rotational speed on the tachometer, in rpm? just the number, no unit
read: 5000
